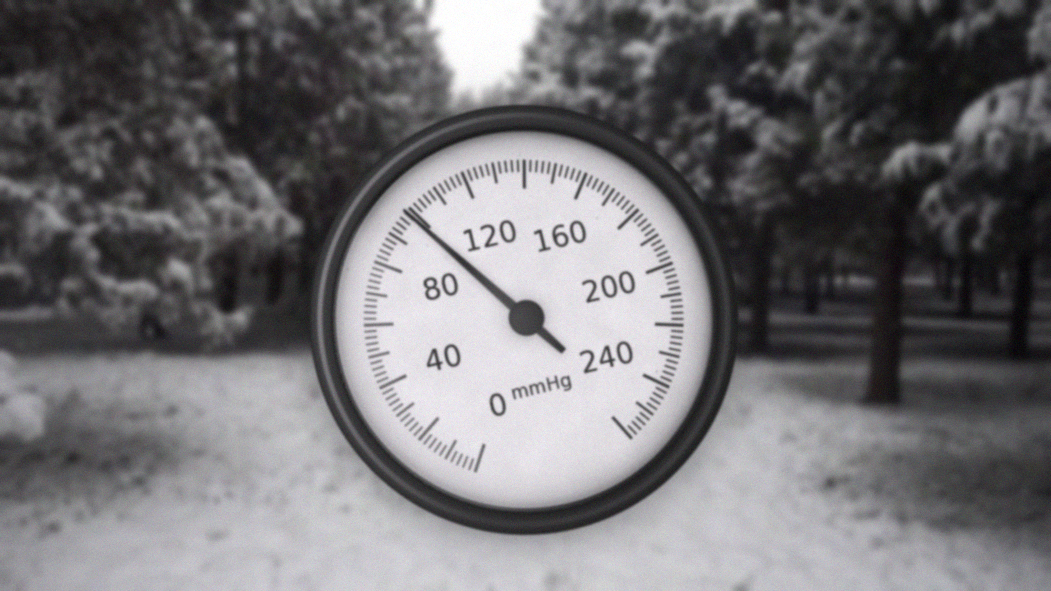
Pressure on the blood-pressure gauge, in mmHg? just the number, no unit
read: 98
